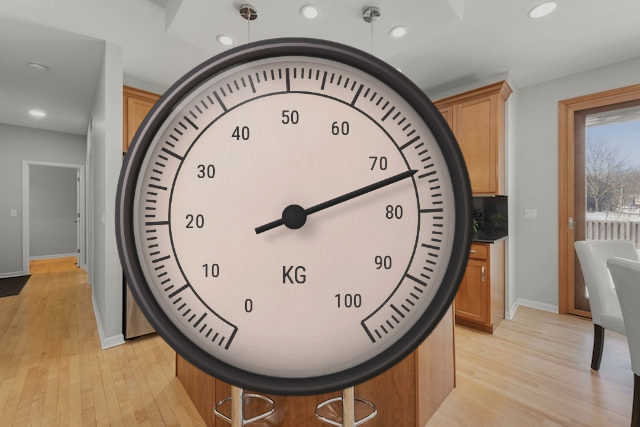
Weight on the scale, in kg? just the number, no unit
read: 74
